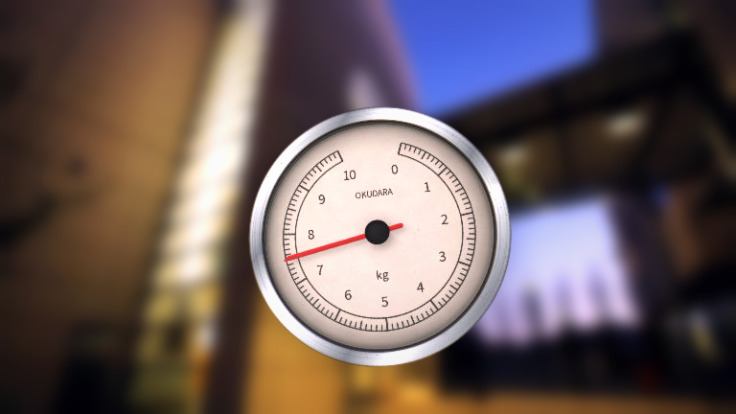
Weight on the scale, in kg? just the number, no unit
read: 7.5
